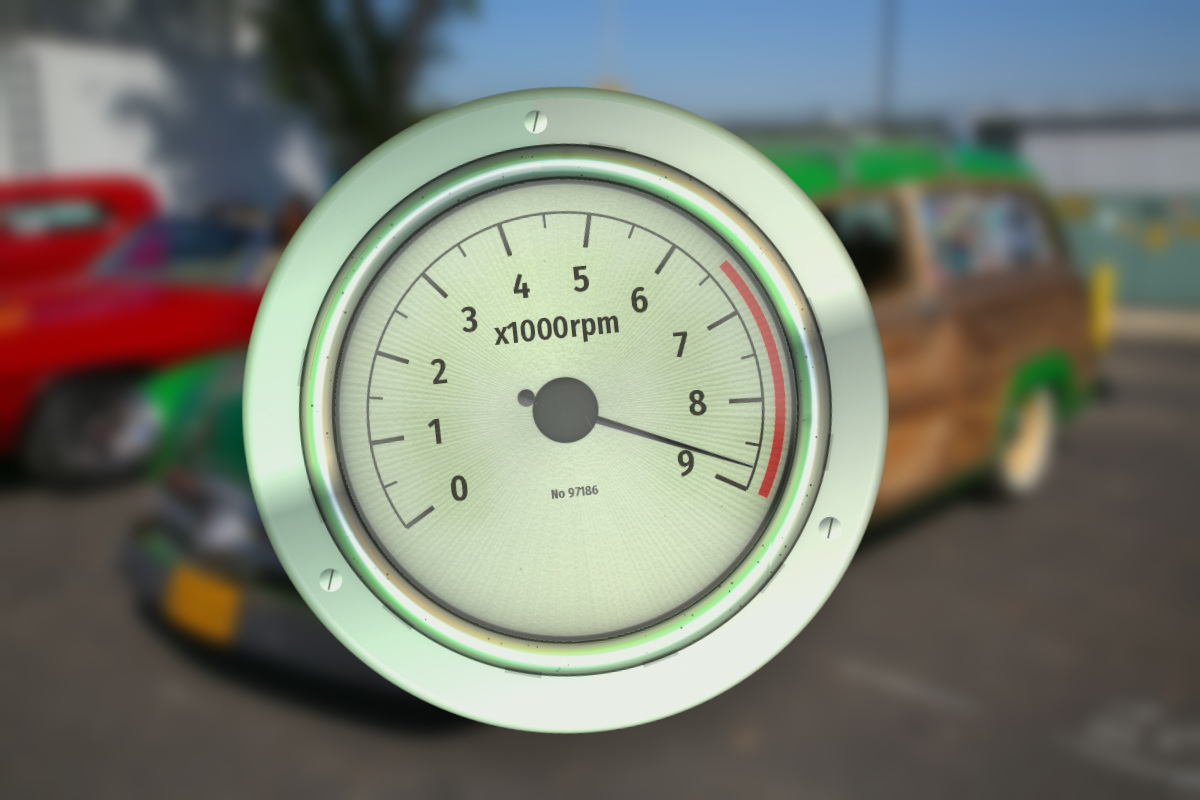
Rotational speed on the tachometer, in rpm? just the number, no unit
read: 8750
